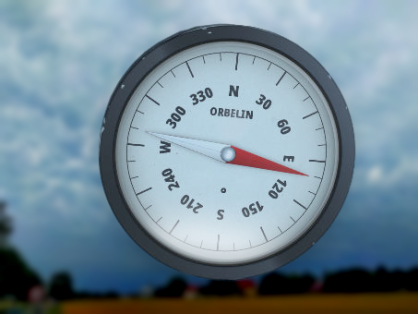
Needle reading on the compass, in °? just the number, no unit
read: 100
